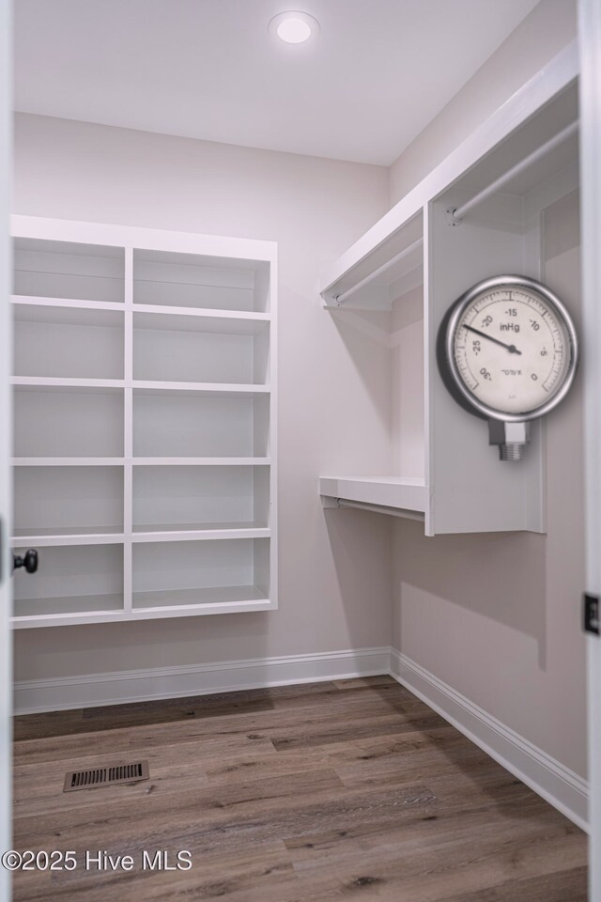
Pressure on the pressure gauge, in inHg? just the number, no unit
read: -22.5
